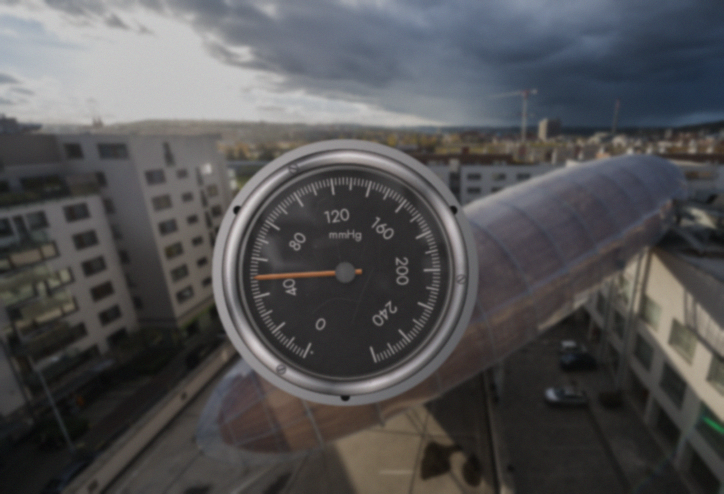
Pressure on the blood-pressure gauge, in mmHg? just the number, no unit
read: 50
